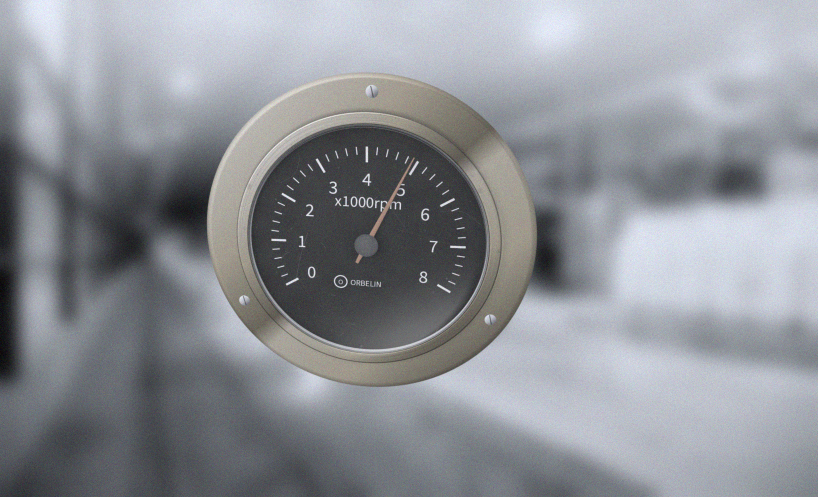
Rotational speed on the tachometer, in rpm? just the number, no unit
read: 4900
